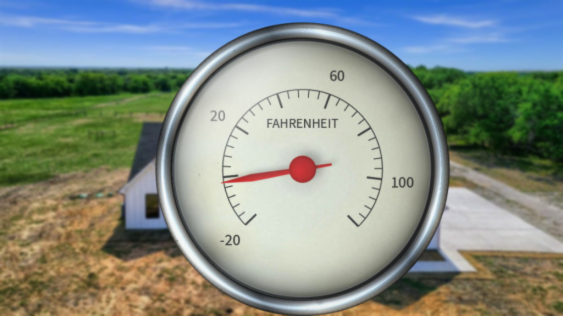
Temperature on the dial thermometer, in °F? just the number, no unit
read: -2
